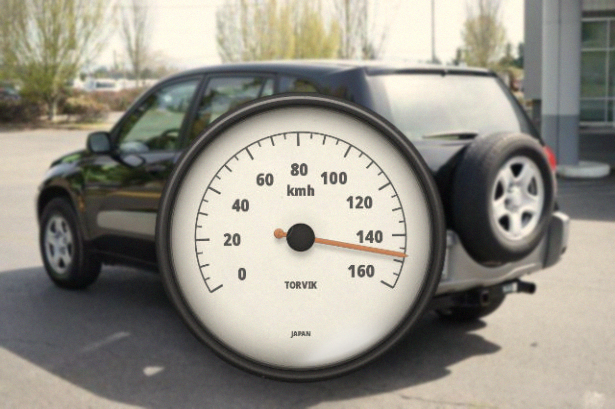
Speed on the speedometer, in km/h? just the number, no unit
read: 147.5
